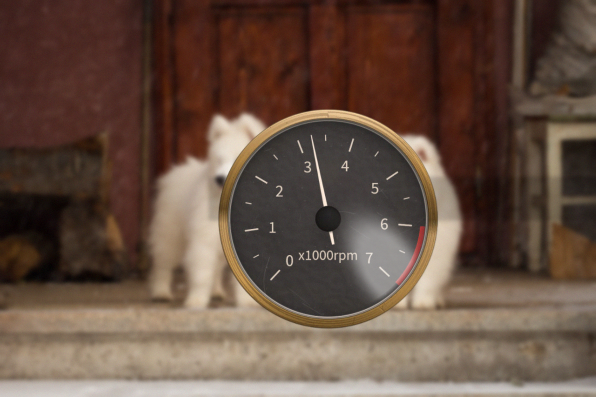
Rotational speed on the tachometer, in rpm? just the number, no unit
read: 3250
